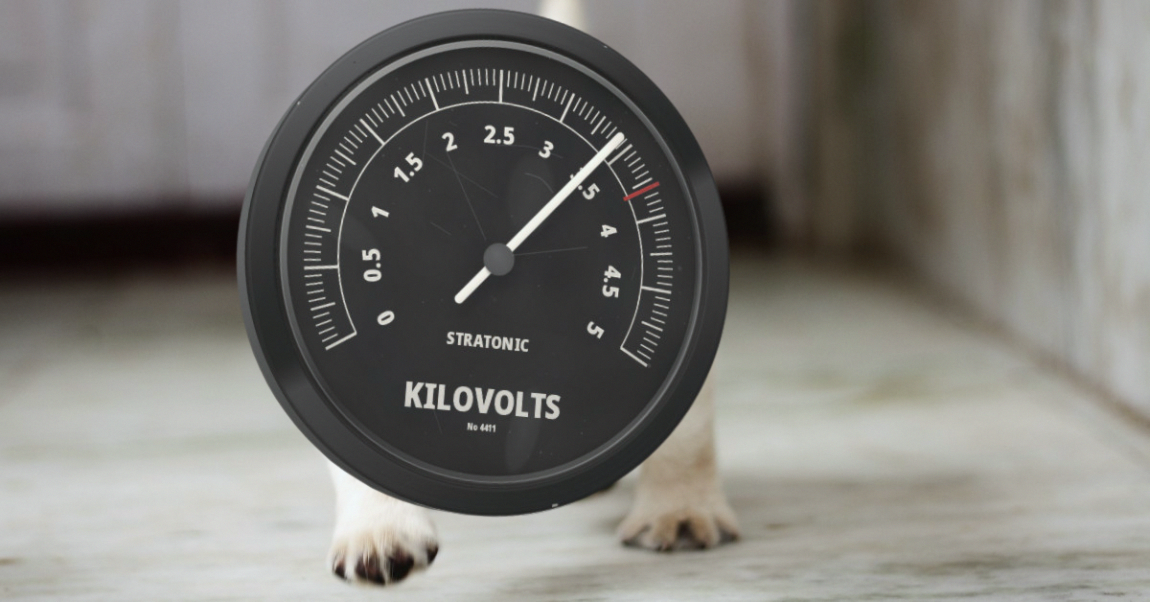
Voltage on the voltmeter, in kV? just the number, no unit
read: 3.4
